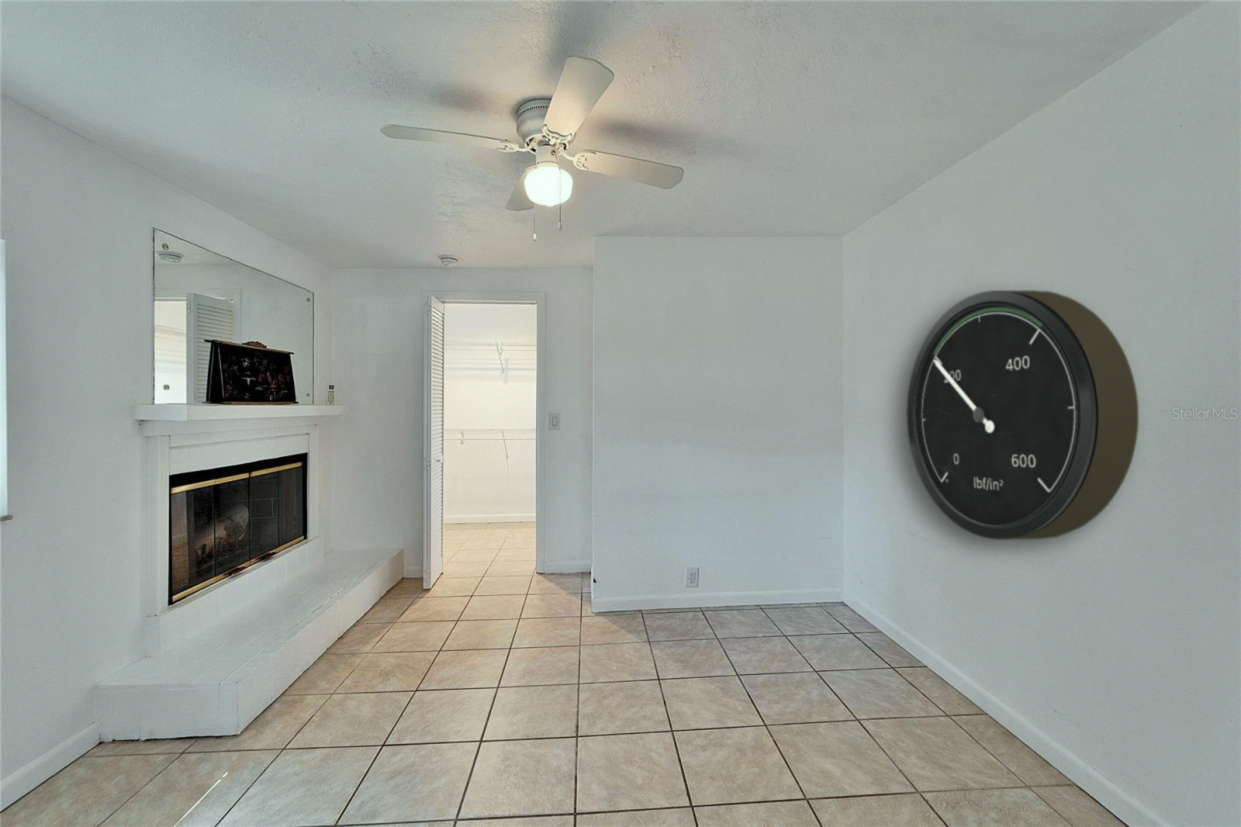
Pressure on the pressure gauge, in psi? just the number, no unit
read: 200
